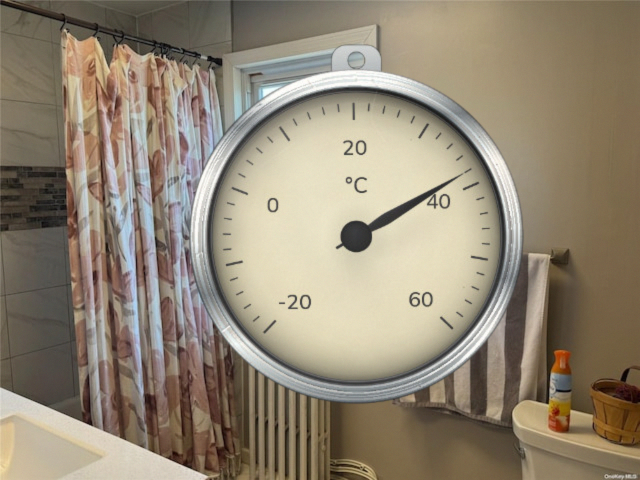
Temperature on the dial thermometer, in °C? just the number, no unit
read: 38
